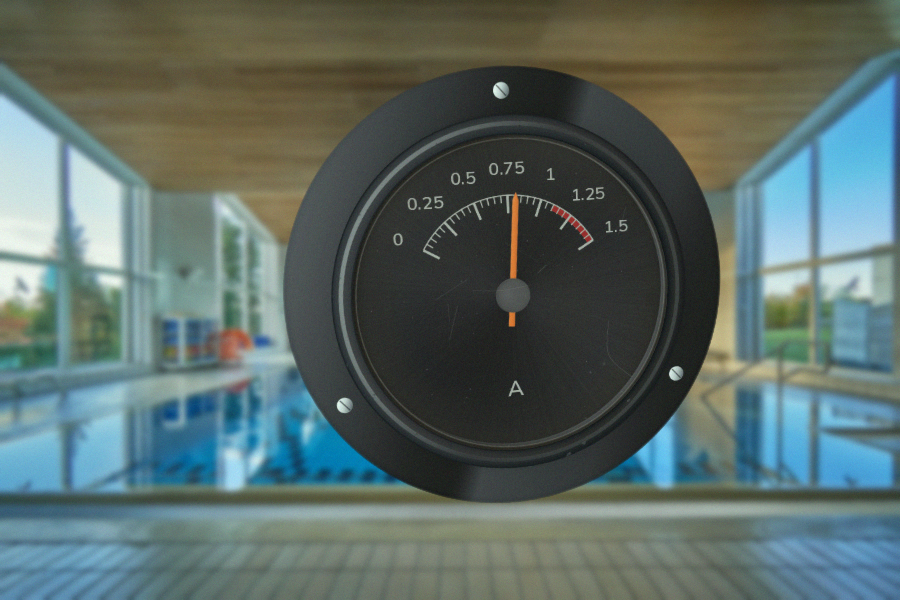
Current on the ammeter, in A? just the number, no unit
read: 0.8
